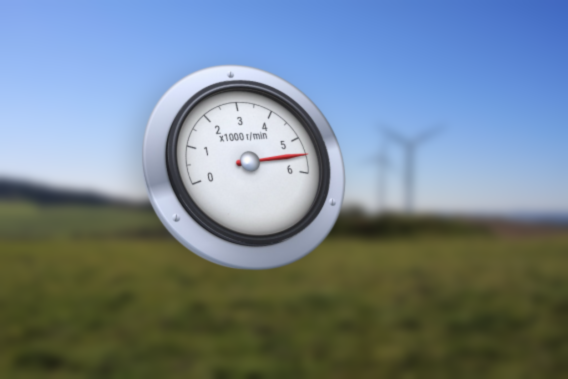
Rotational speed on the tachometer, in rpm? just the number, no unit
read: 5500
